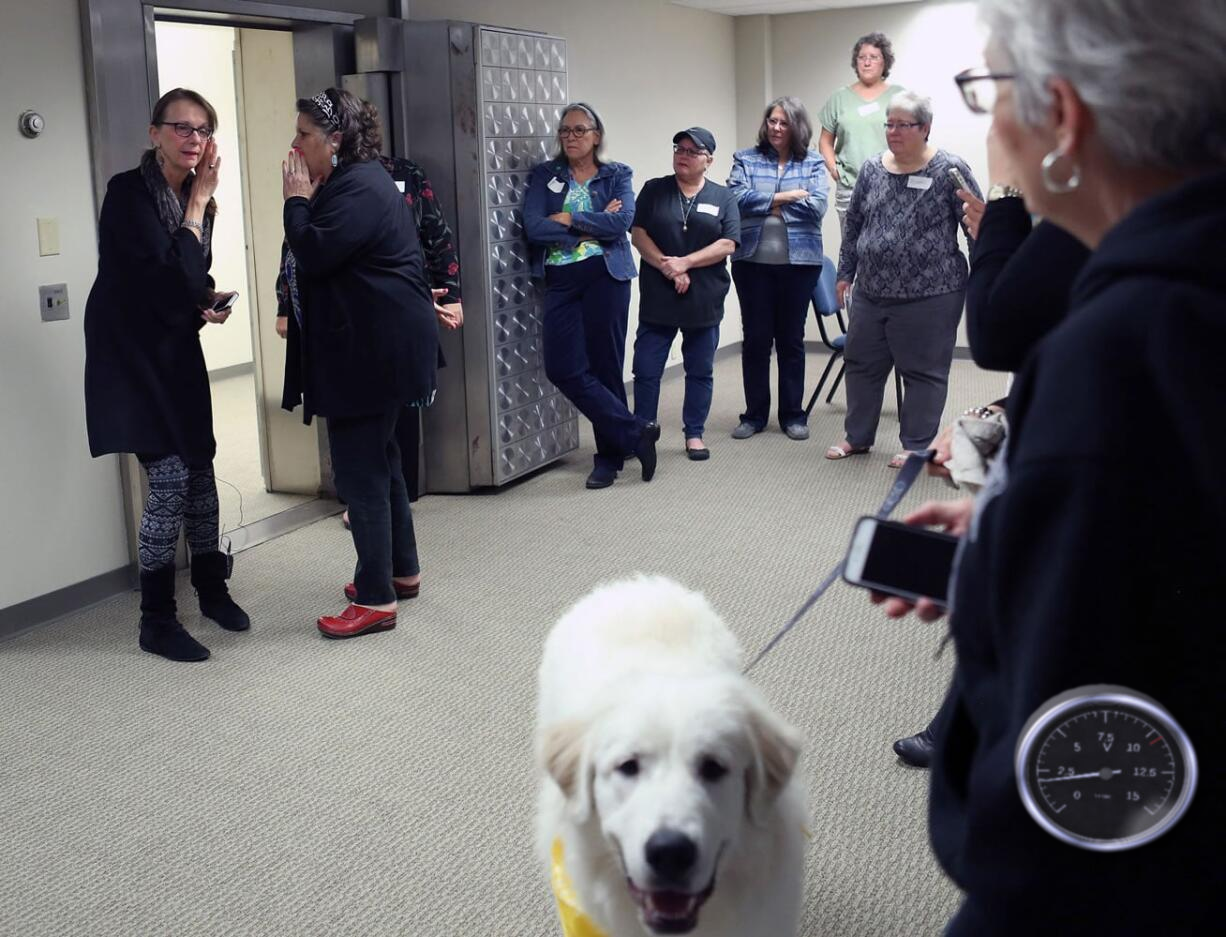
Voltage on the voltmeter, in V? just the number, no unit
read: 2
